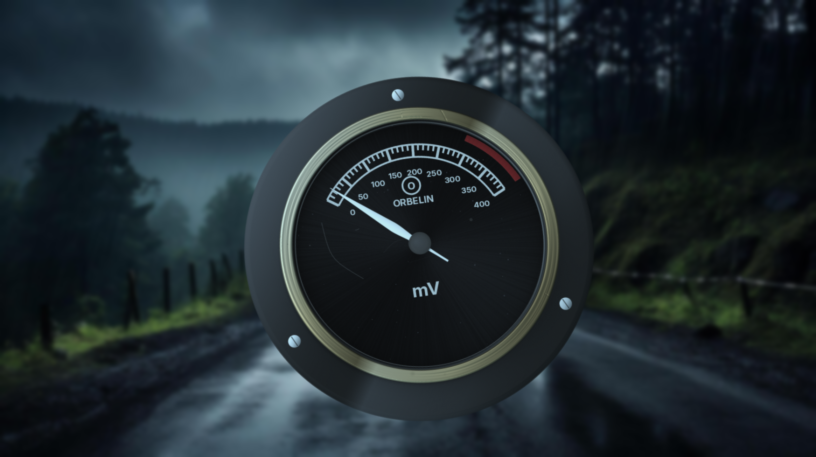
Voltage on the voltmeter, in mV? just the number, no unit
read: 20
